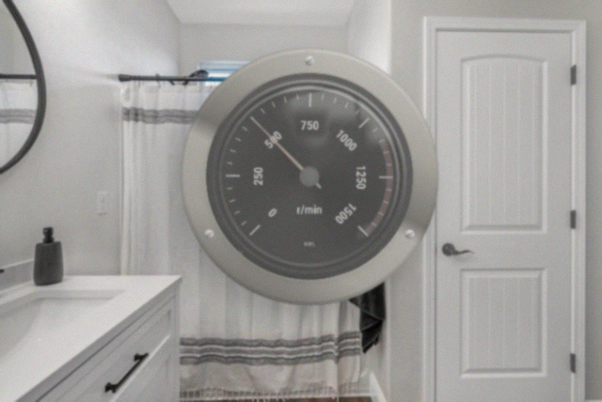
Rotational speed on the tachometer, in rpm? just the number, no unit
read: 500
